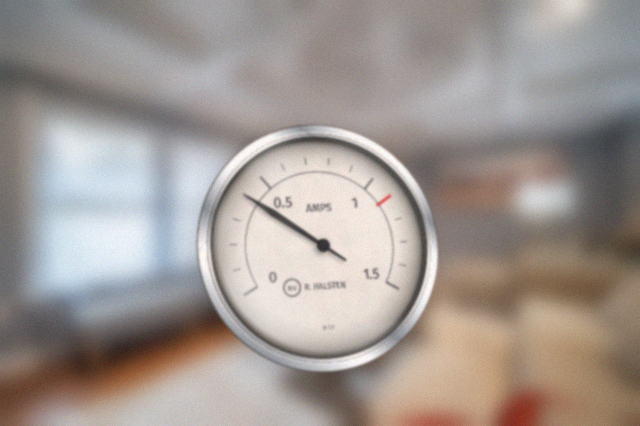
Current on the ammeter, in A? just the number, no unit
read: 0.4
